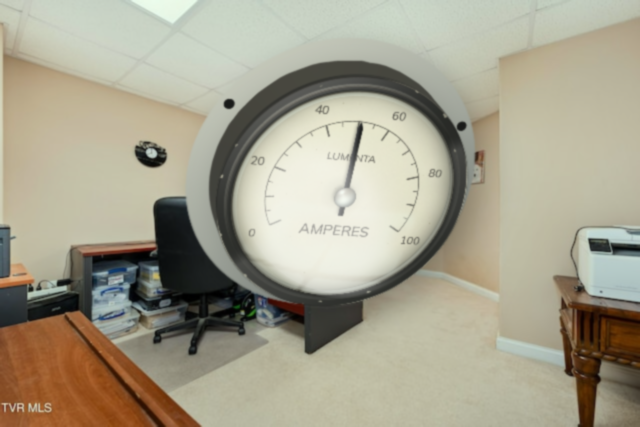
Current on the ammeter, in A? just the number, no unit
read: 50
